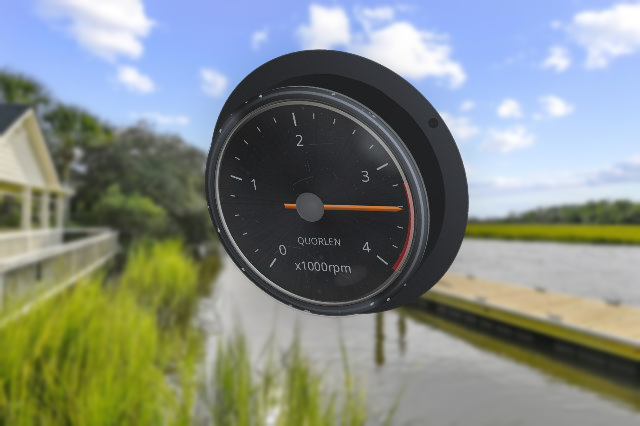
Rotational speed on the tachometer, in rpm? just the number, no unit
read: 3400
